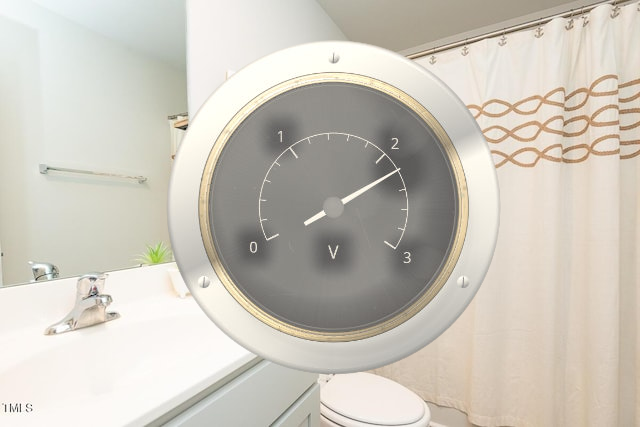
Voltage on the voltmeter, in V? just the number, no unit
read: 2.2
